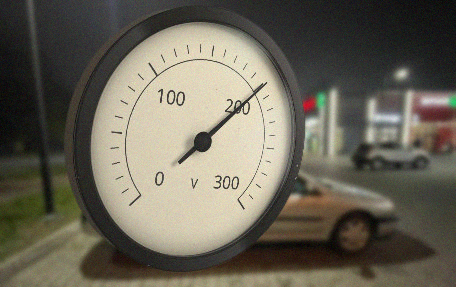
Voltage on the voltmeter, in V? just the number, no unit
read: 200
